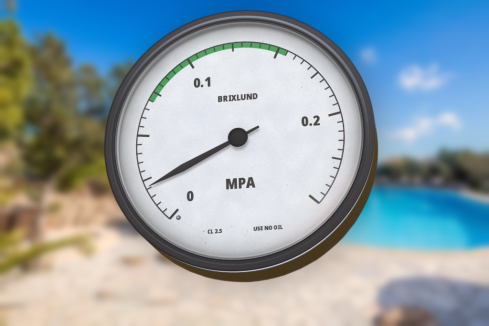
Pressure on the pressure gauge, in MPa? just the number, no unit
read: 0.02
